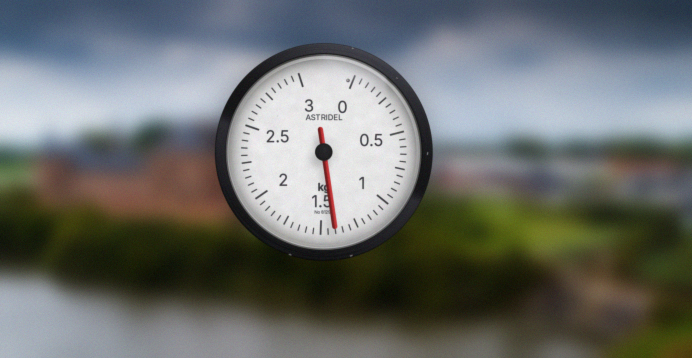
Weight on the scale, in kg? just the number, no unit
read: 1.4
